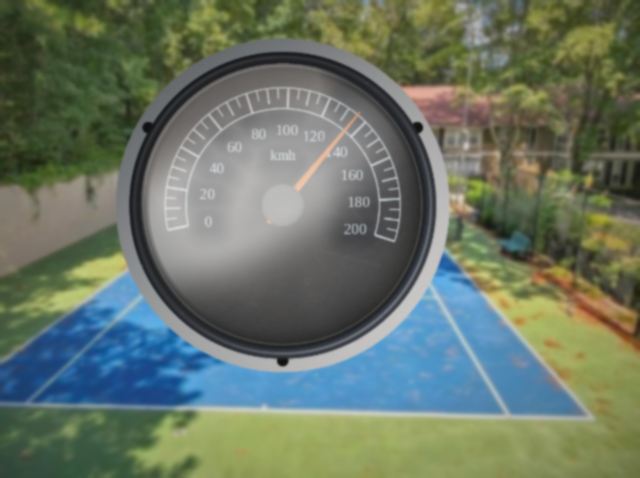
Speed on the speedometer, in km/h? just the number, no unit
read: 135
